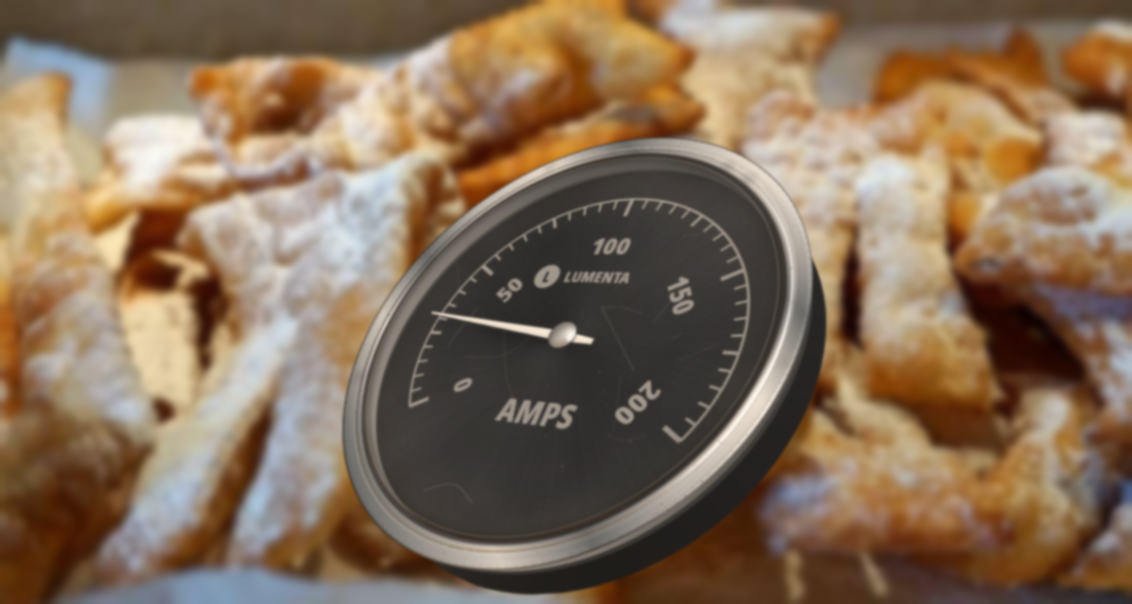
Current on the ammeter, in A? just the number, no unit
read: 30
